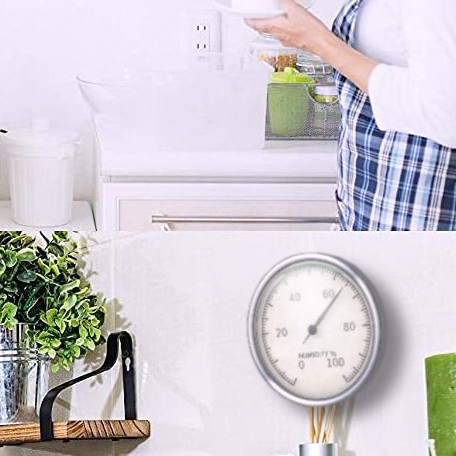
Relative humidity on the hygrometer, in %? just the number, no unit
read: 65
